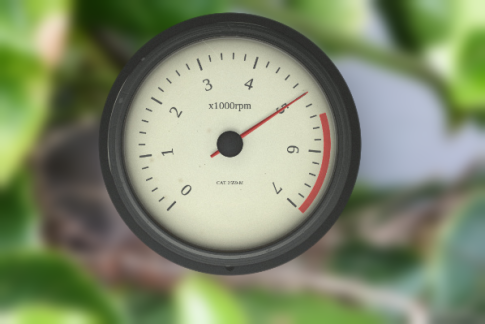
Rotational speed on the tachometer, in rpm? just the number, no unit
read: 5000
